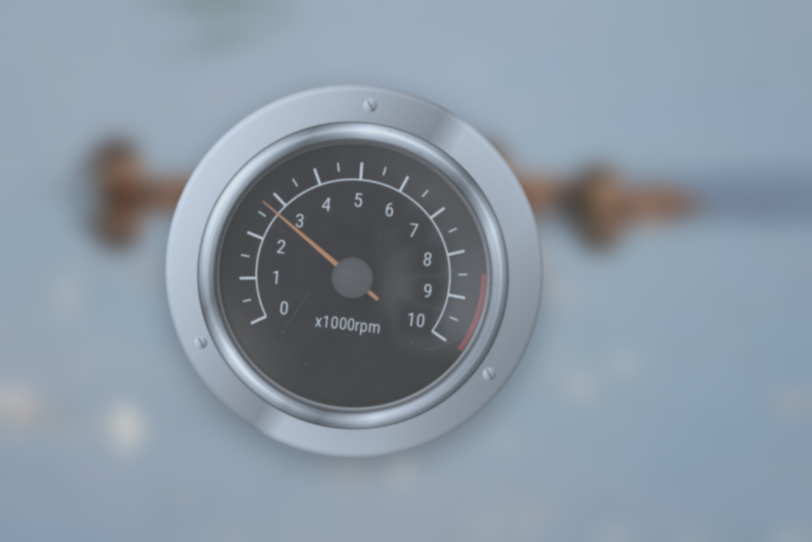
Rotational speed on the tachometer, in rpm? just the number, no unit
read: 2750
